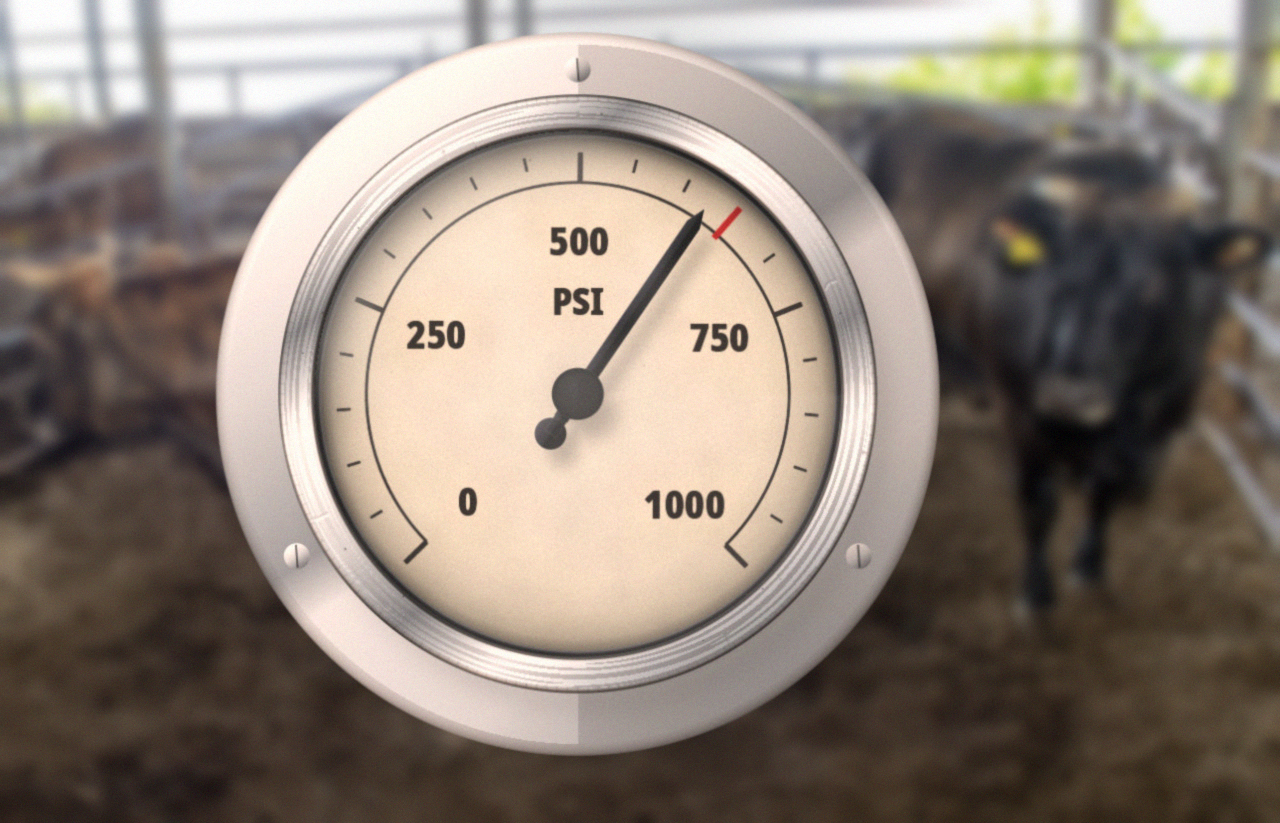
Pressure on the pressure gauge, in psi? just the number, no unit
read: 625
